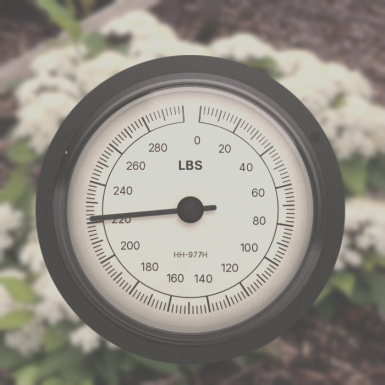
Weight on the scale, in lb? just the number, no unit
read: 222
